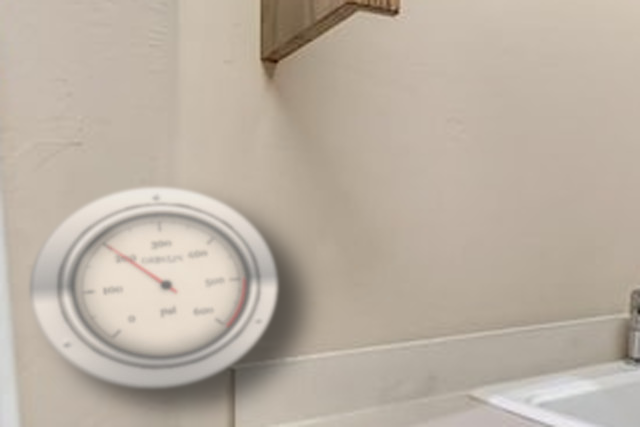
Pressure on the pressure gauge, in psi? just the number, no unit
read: 200
